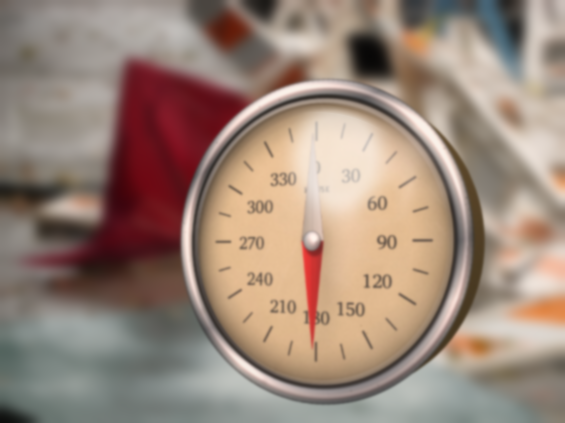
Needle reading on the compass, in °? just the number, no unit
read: 180
